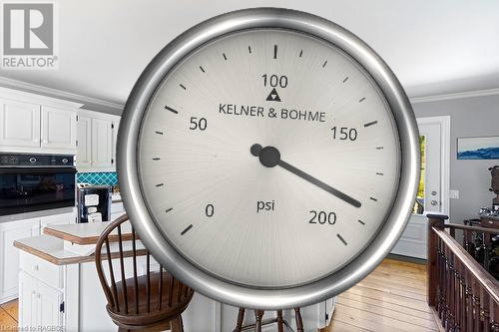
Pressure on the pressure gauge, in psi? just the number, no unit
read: 185
